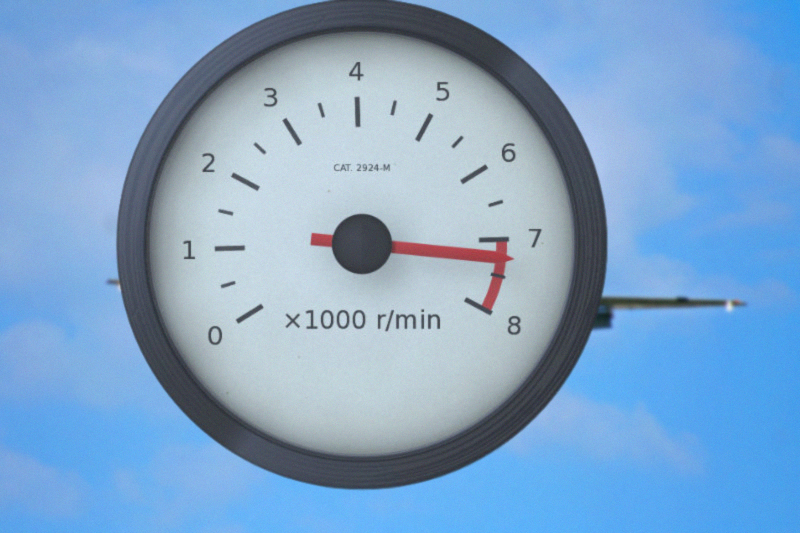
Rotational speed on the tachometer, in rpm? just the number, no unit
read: 7250
